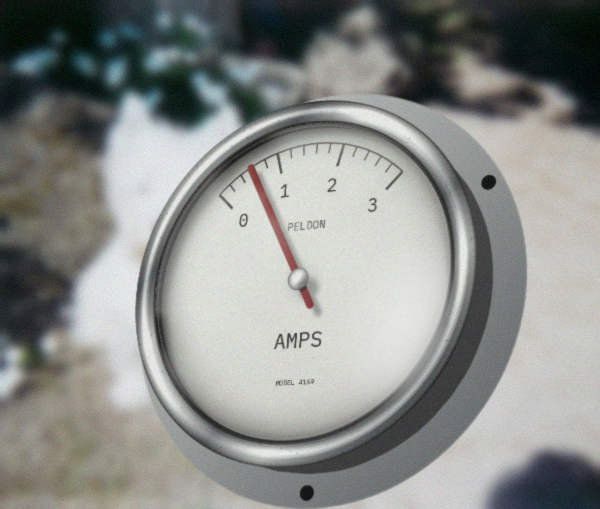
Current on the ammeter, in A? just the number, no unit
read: 0.6
